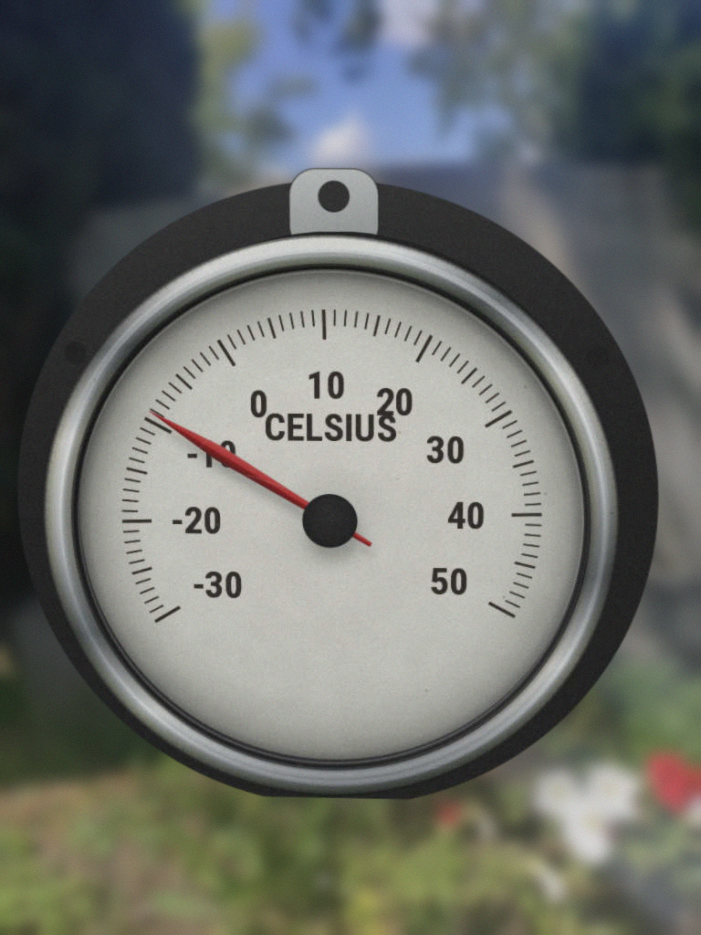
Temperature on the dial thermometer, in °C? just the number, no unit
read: -9
